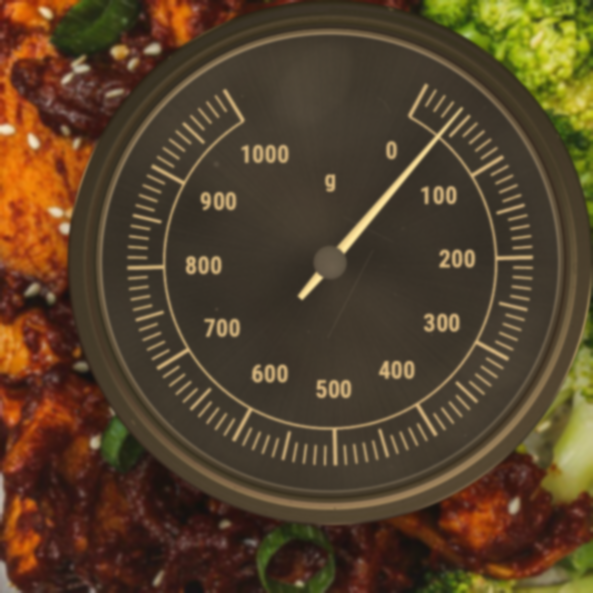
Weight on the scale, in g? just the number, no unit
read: 40
